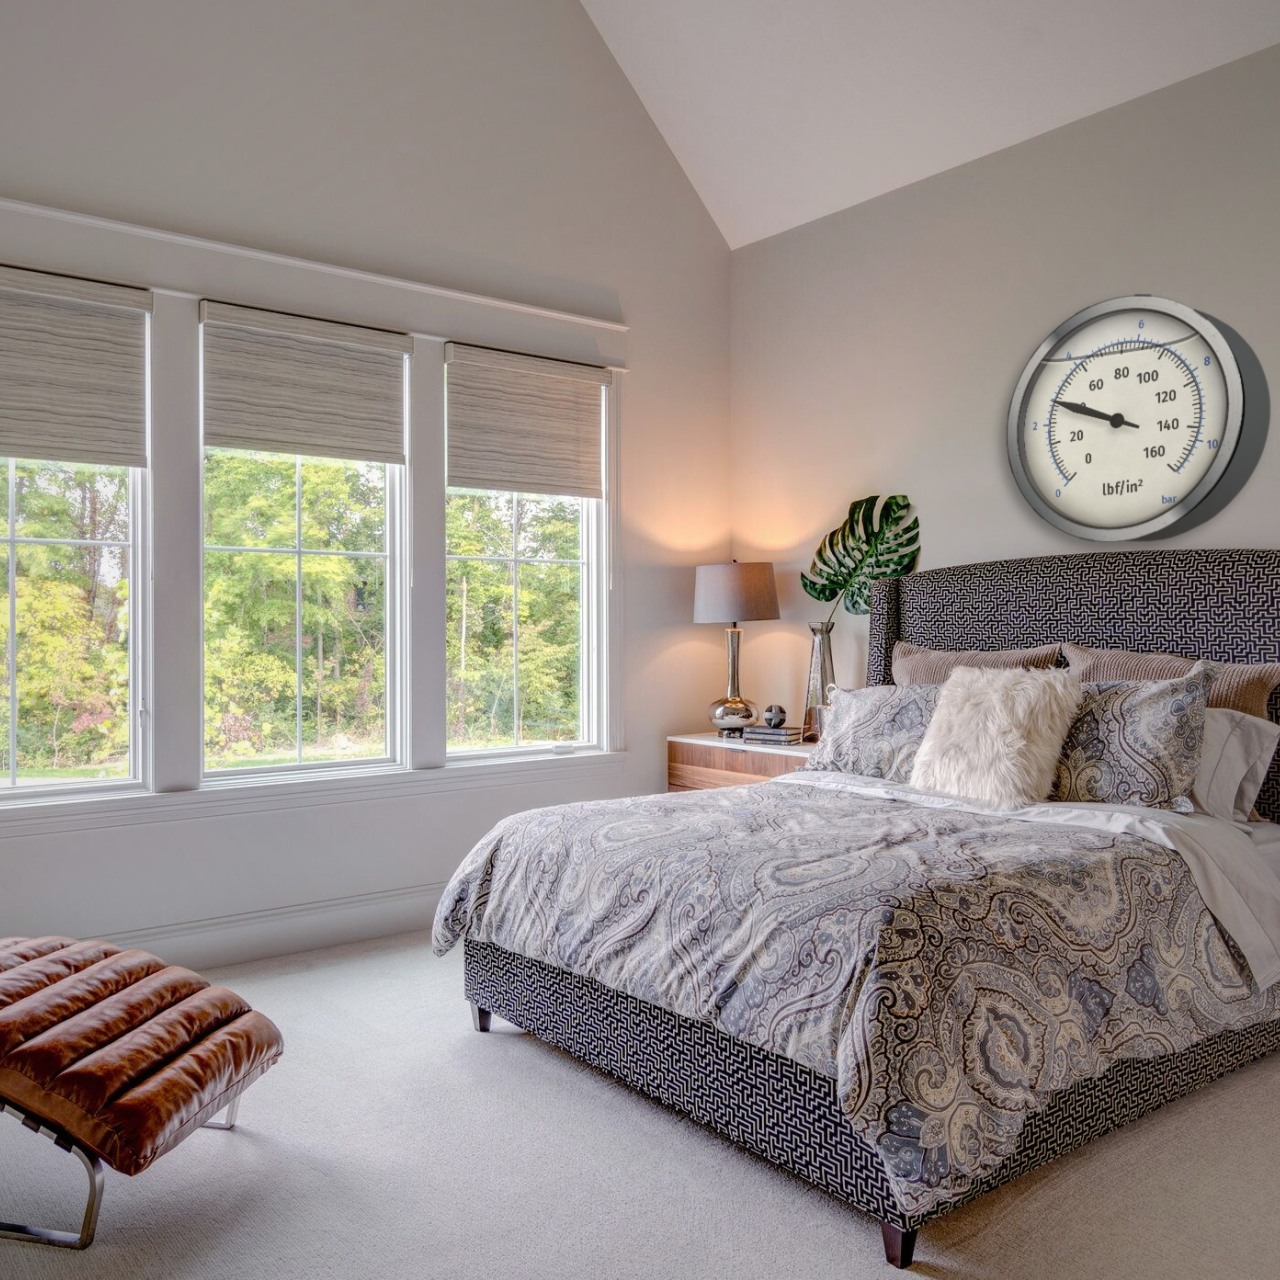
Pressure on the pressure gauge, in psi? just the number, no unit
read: 40
